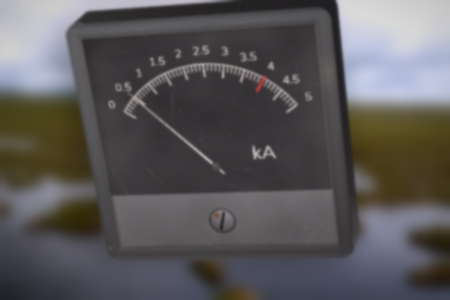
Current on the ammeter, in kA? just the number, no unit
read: 0.5
